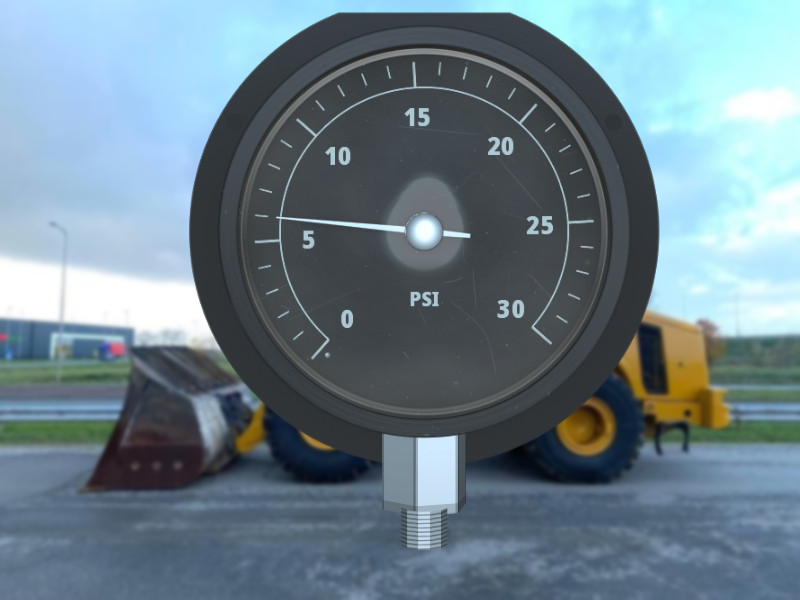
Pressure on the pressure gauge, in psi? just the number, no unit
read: 6
